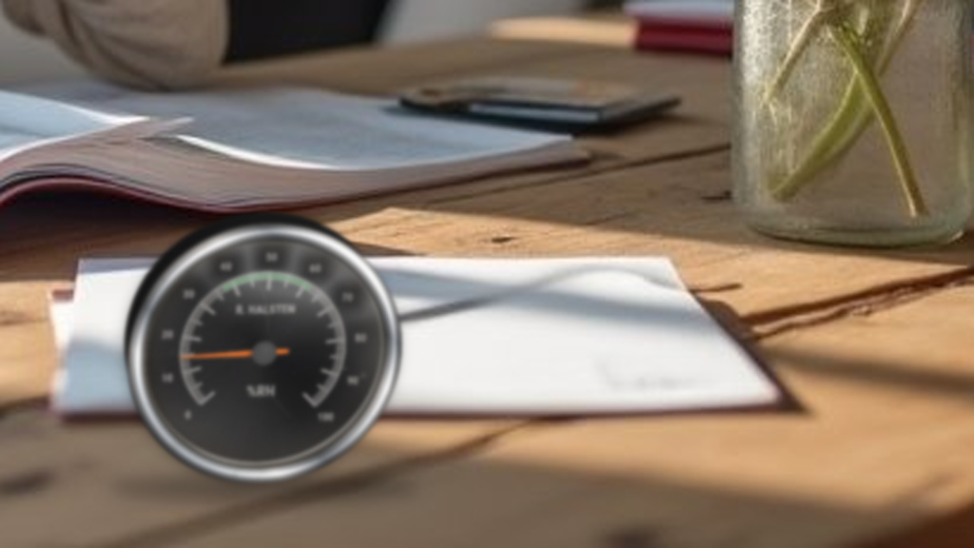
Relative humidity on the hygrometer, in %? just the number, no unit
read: 15
